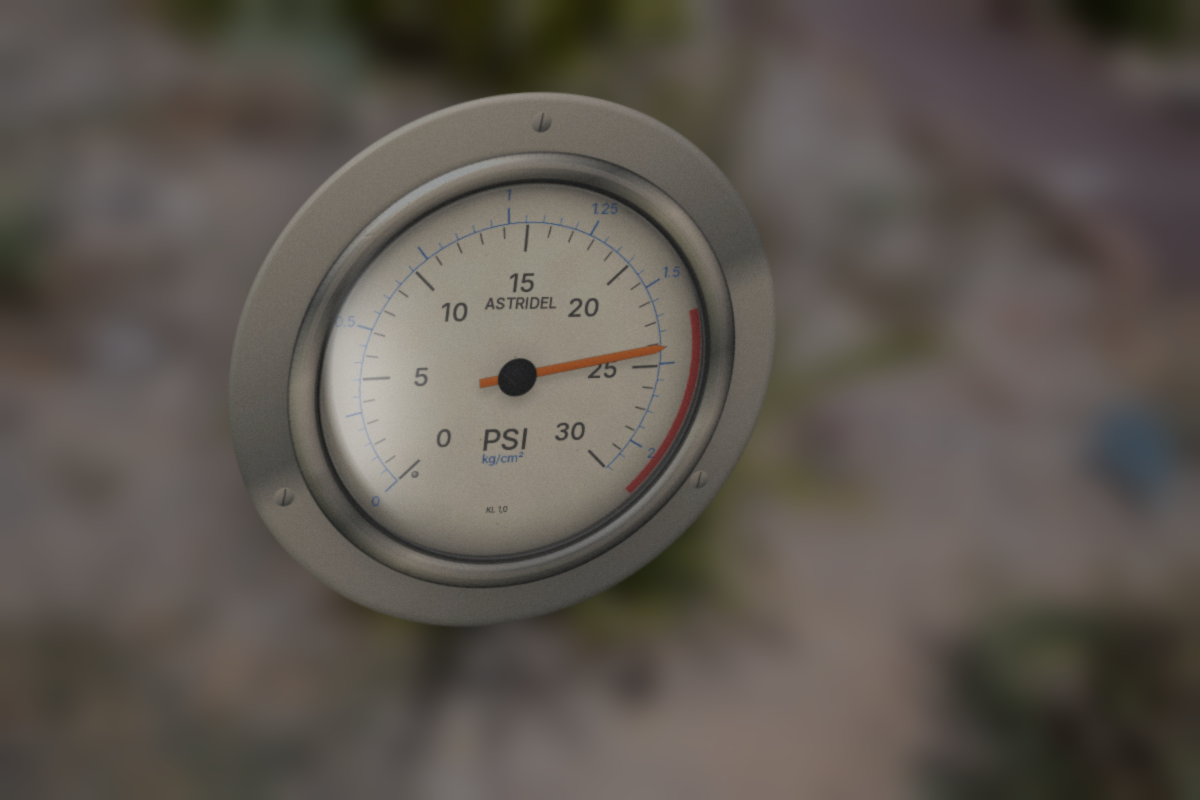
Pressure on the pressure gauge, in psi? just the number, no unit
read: 24
